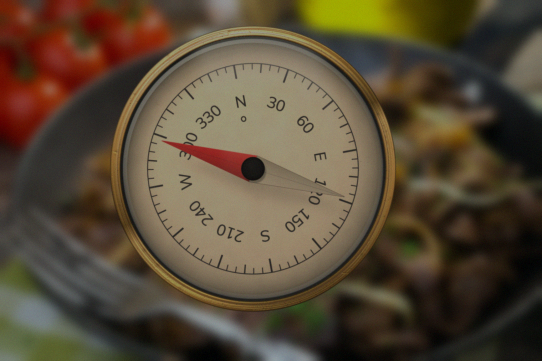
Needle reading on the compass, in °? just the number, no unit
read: 297.5
